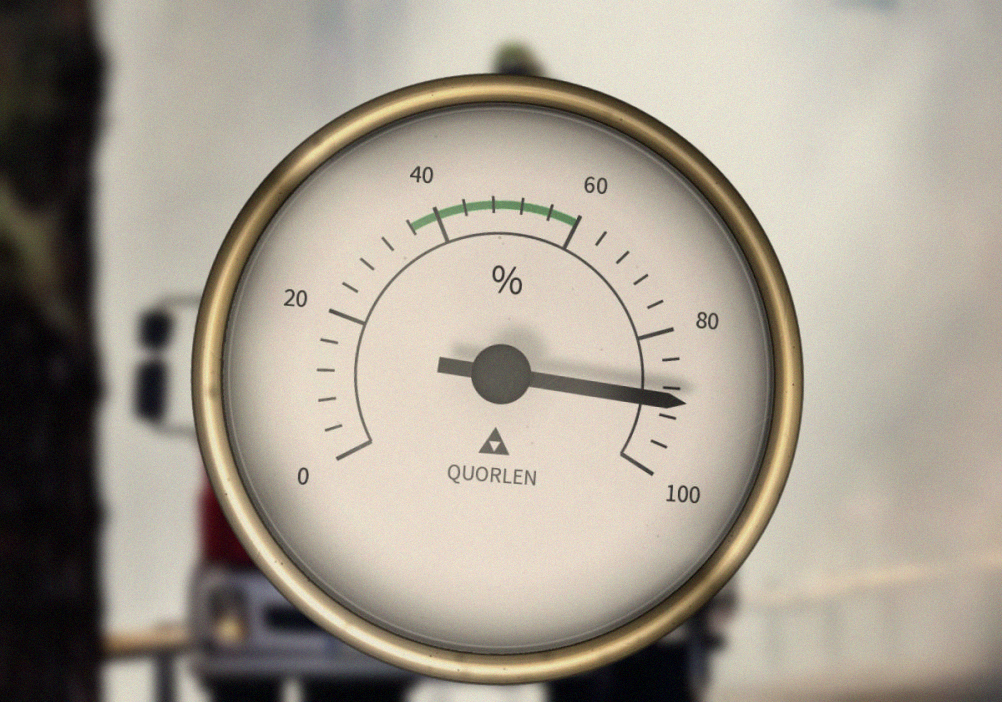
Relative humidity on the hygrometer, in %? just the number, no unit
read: 90
